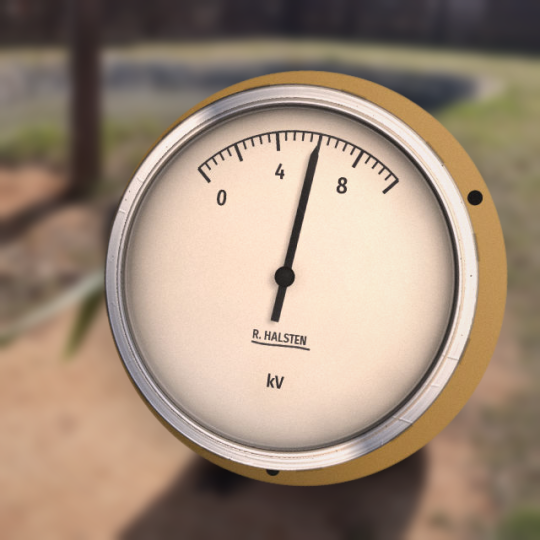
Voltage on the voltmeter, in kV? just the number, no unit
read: 6
